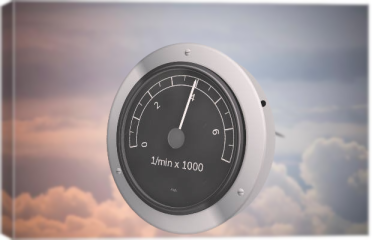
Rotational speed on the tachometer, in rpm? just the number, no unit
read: 4000
